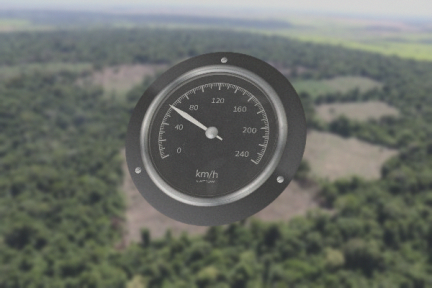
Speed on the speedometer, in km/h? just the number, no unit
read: 60
